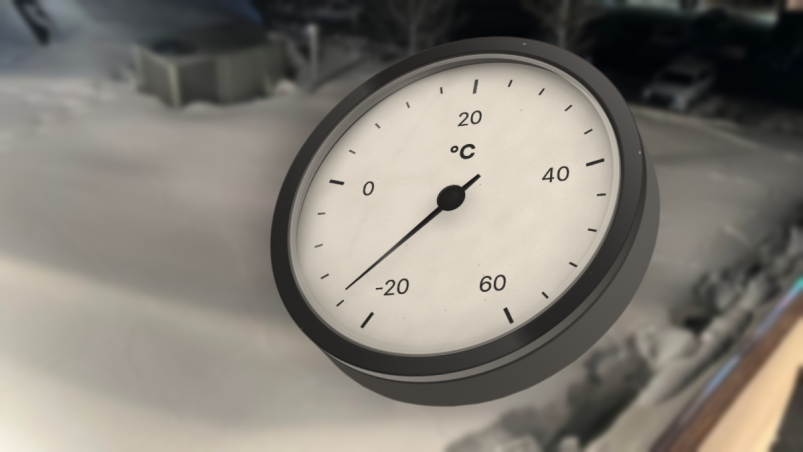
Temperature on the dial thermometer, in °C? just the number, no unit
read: -16
